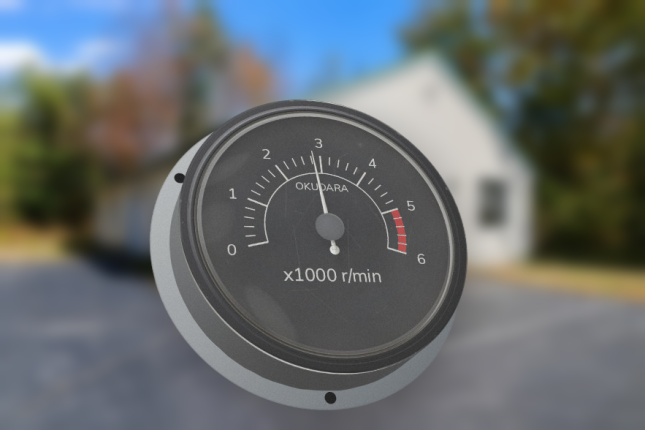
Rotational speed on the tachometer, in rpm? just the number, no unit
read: 2800
